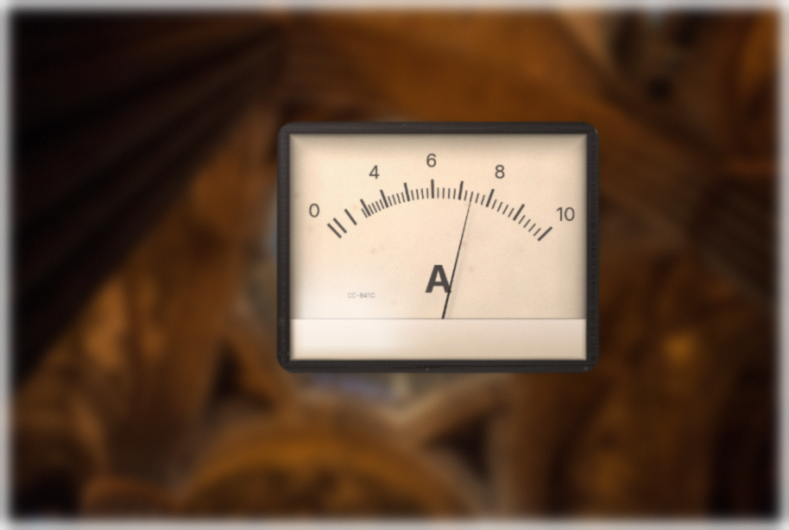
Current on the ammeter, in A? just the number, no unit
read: 7.4
